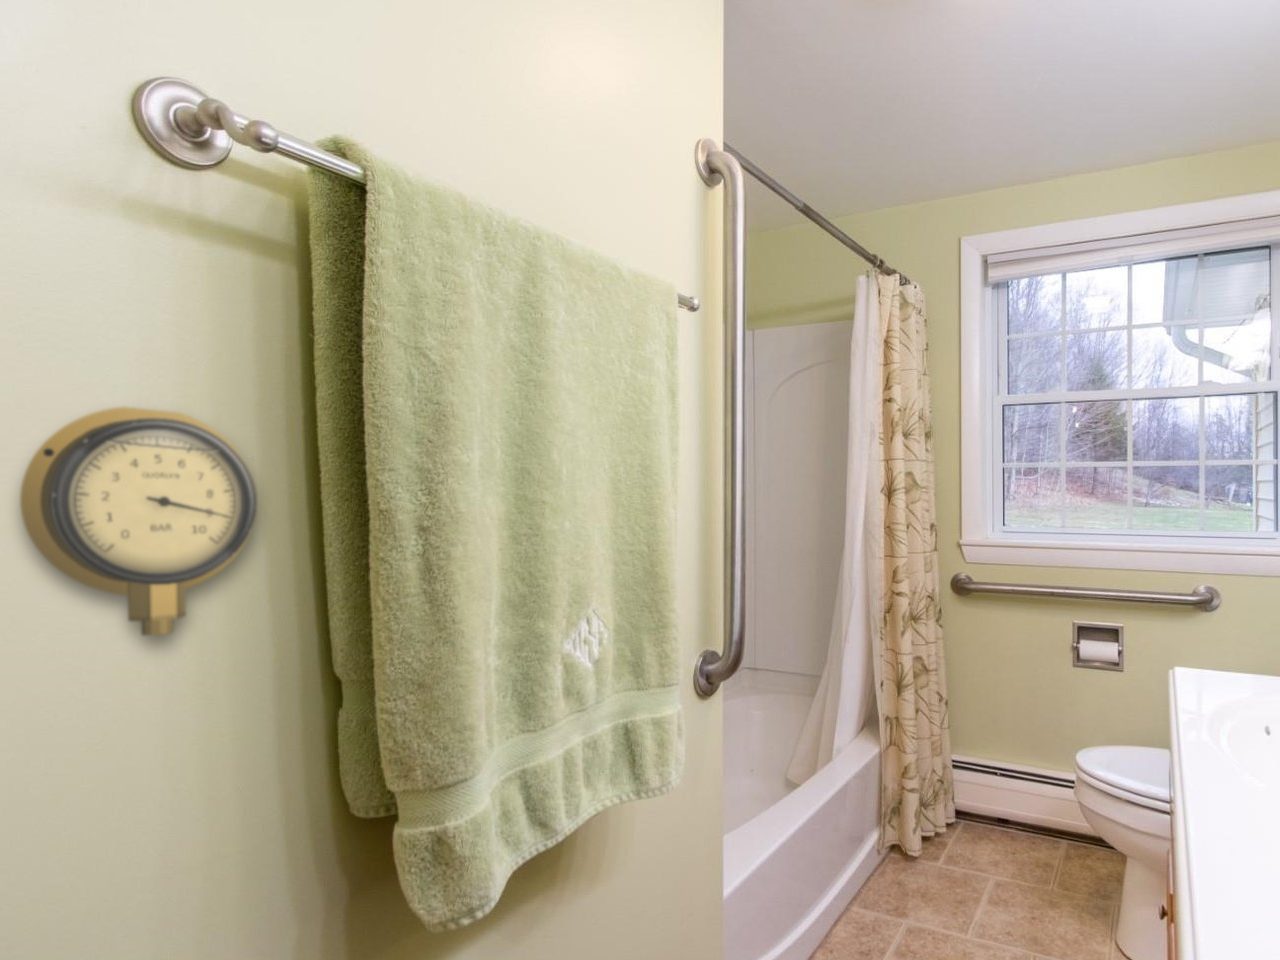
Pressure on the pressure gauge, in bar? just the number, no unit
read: 9
